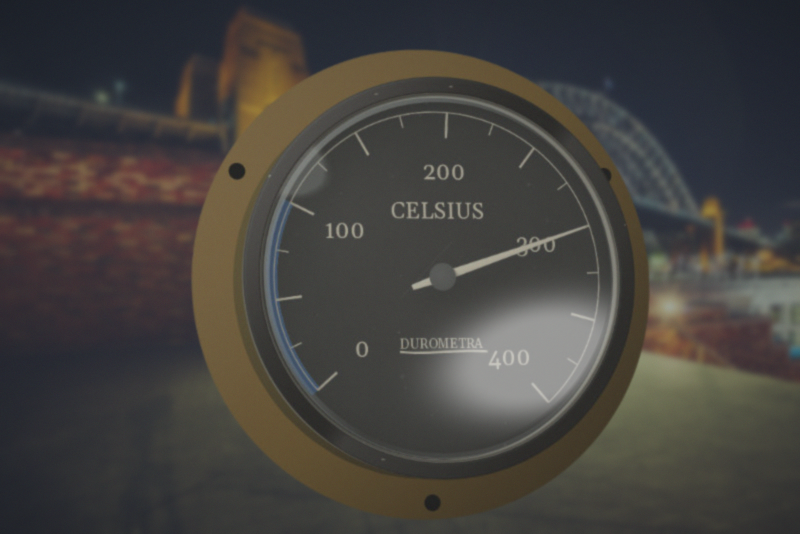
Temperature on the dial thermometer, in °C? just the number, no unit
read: 300
